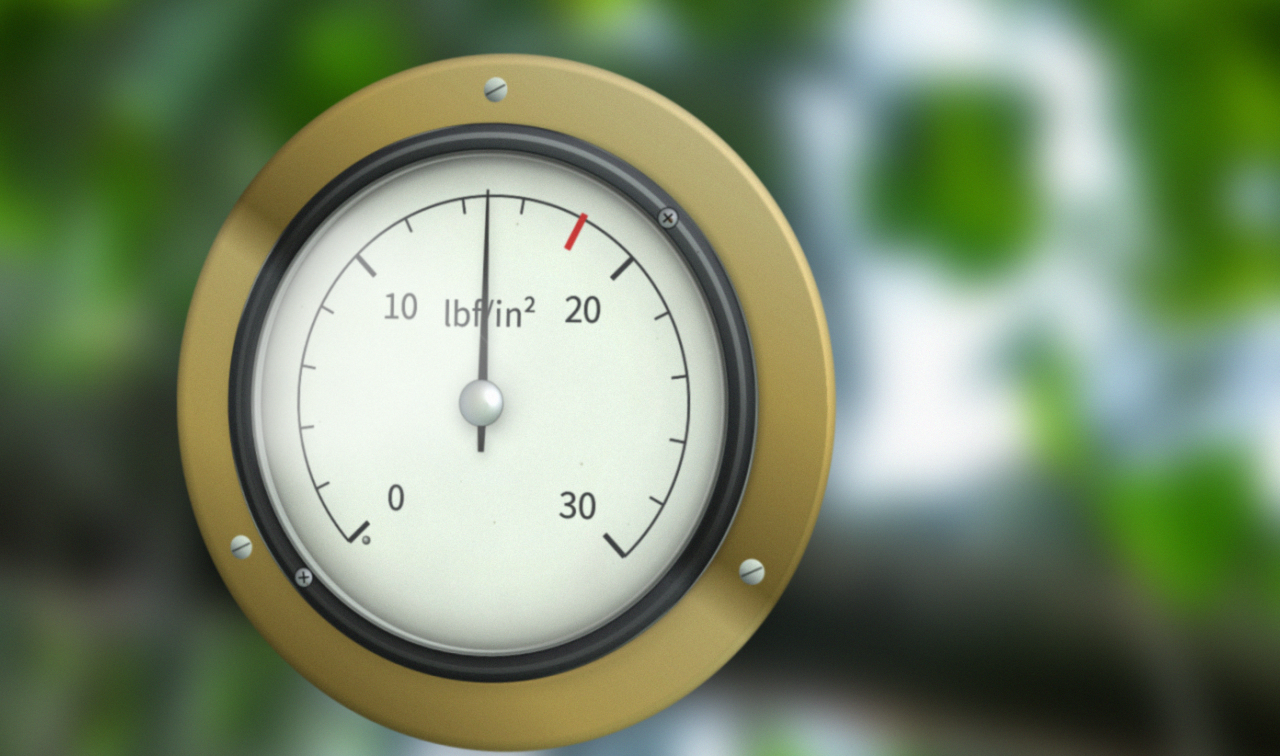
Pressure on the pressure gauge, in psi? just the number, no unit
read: 15
